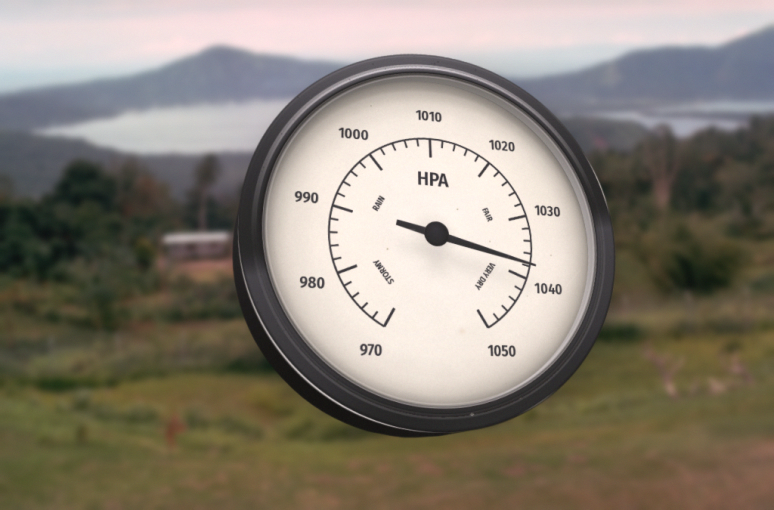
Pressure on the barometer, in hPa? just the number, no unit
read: 1038
